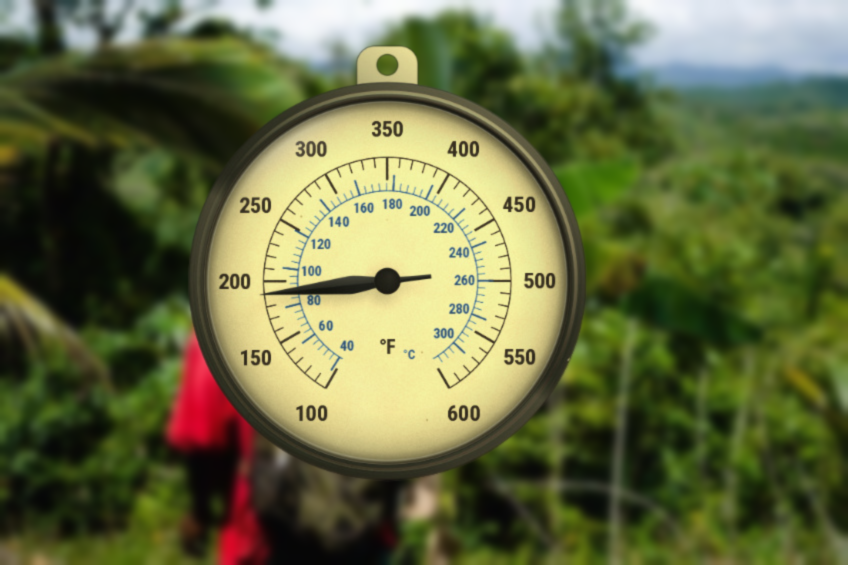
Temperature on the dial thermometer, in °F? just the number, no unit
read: 190
